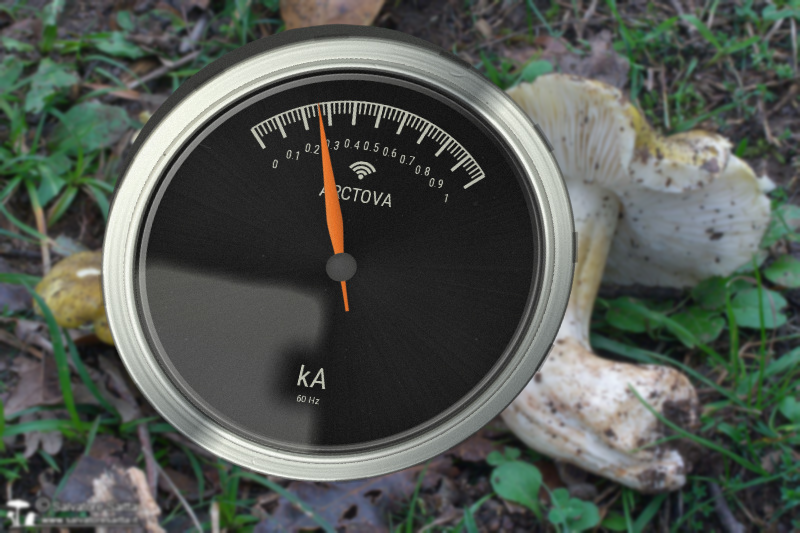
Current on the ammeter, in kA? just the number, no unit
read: 0.26
